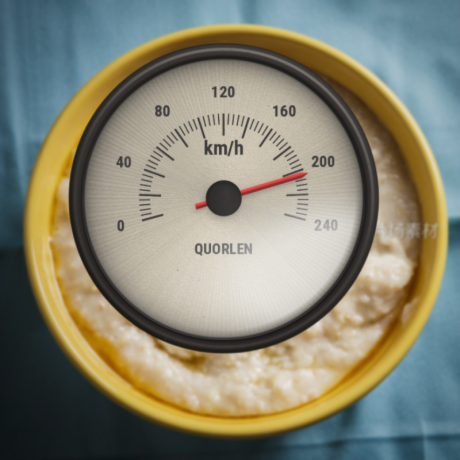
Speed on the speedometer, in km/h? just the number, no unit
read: 204
